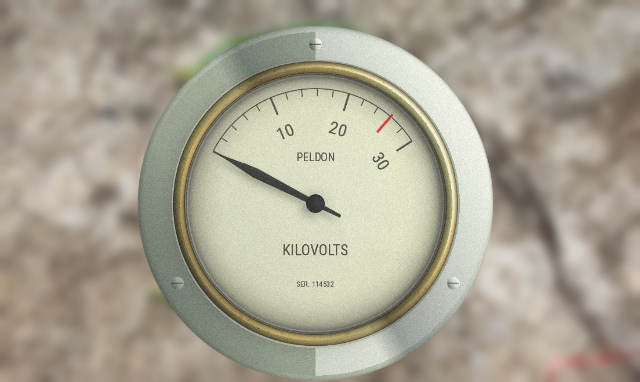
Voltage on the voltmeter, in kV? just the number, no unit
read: 0
